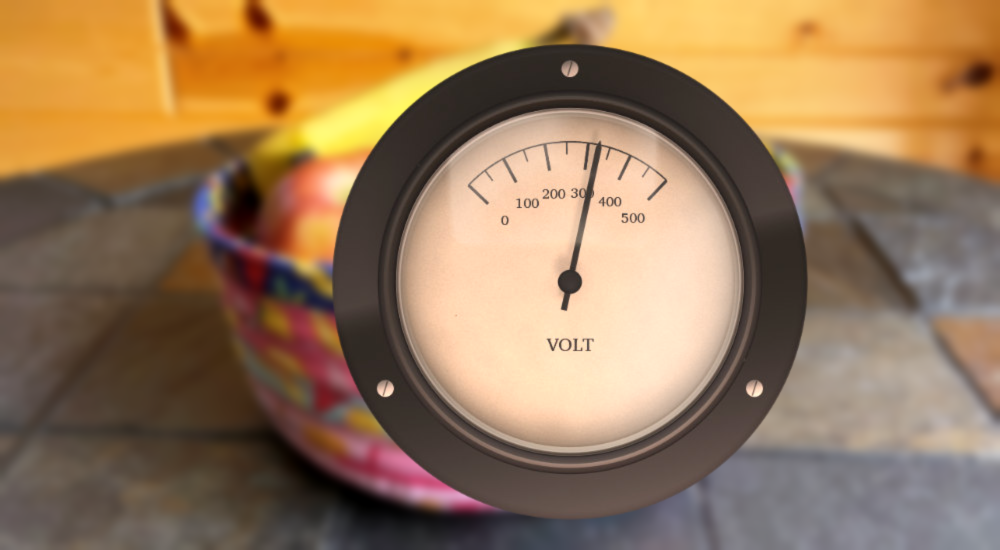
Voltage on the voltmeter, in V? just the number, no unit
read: 325
